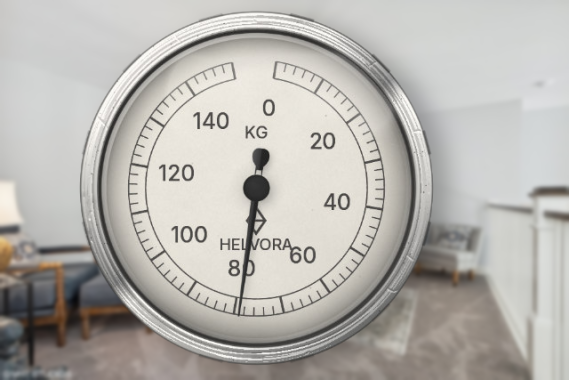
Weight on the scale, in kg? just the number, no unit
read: 79
